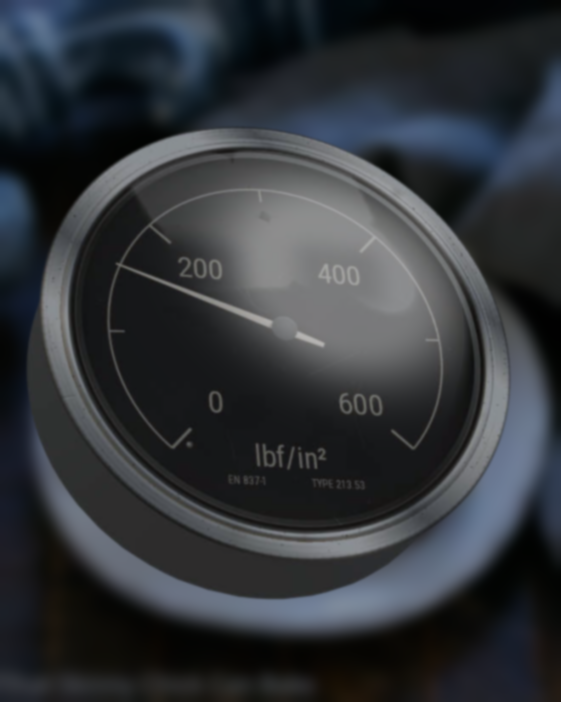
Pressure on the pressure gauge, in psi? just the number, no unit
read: 150
